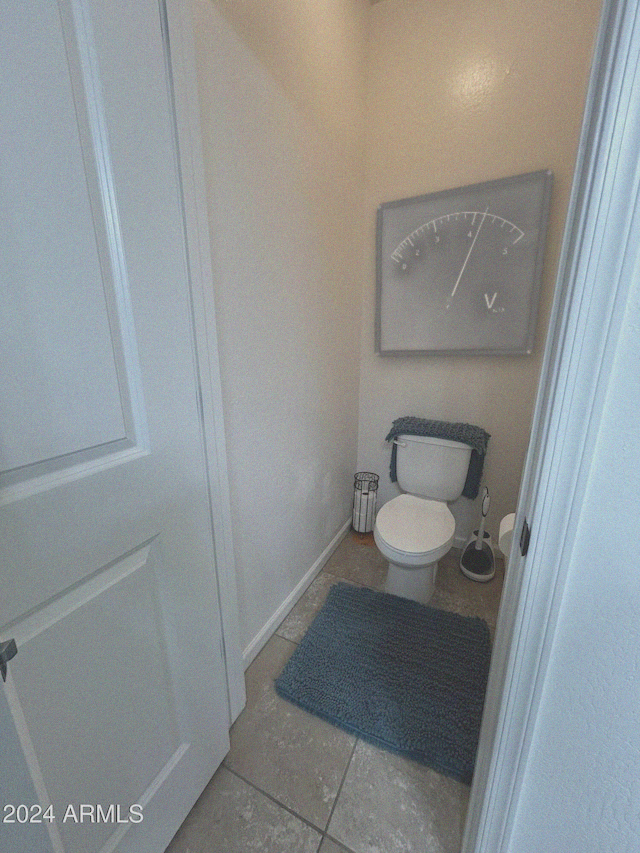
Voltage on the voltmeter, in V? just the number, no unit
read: 4.2
